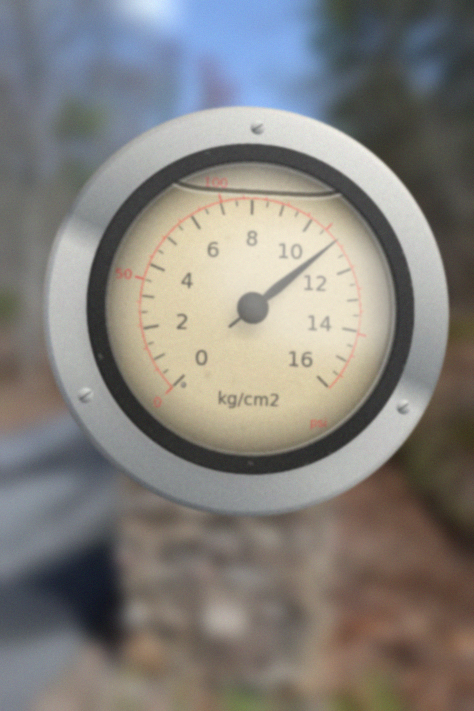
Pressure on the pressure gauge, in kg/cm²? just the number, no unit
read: 11
